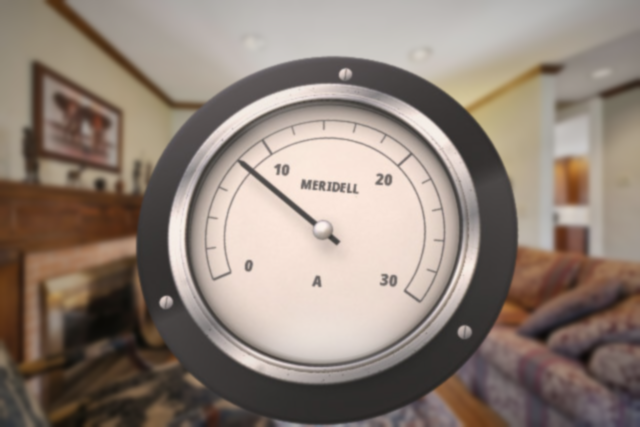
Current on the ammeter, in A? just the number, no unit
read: 8
